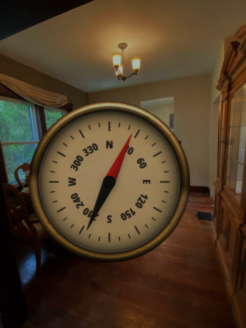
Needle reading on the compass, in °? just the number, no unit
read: 25
